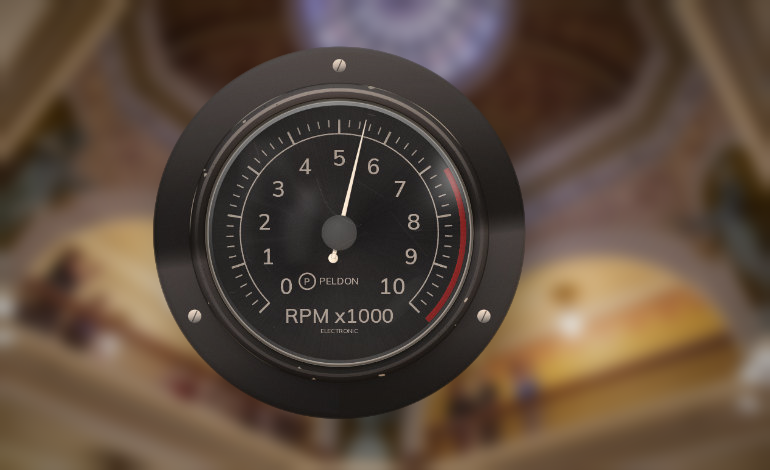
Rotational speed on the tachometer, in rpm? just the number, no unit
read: 5500
